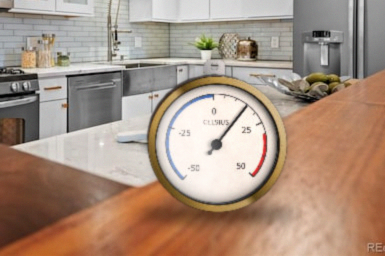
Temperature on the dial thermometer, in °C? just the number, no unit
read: 15
